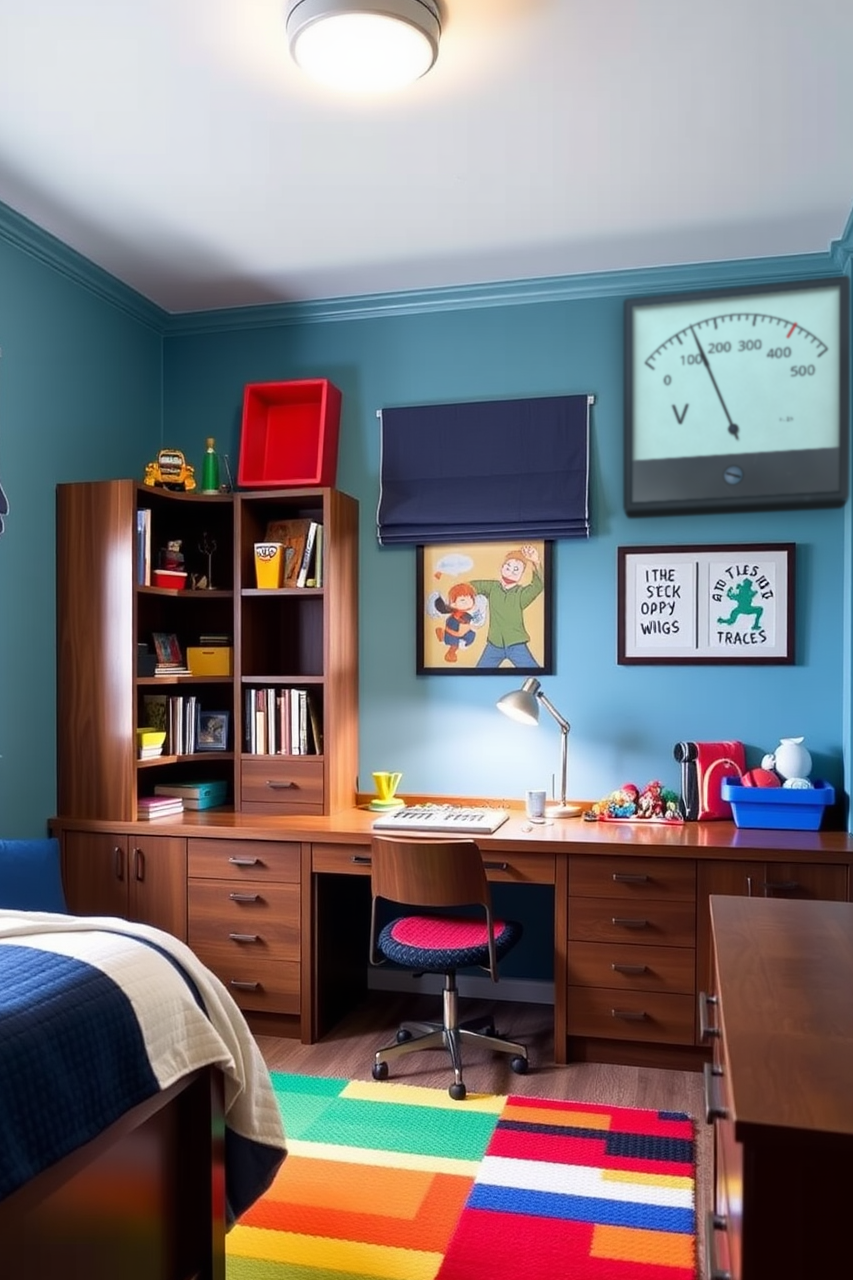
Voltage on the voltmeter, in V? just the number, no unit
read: 140
